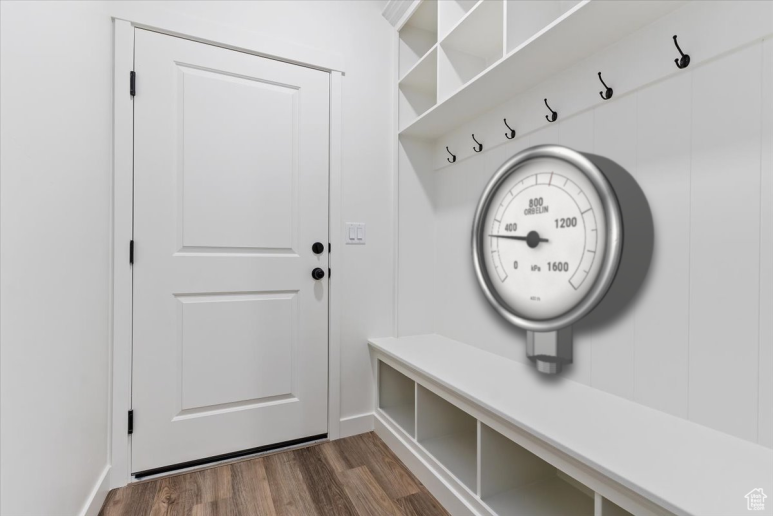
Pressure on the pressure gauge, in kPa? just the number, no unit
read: 300
